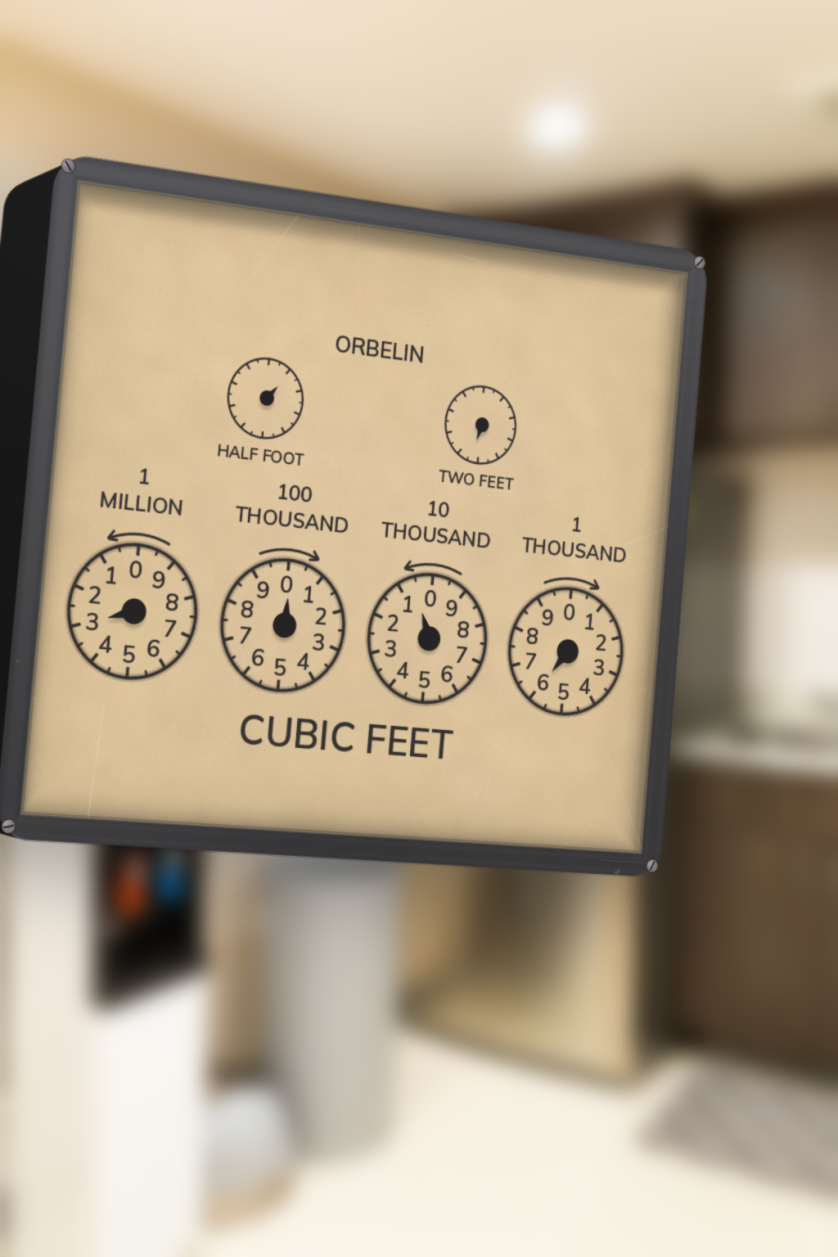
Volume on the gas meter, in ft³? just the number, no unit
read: 300600
